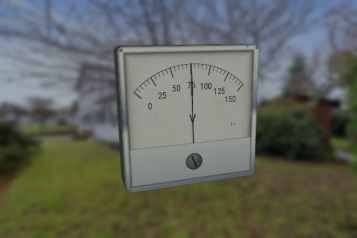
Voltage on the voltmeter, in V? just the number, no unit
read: 75
